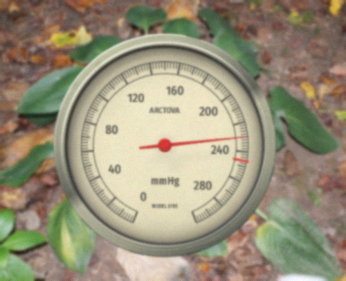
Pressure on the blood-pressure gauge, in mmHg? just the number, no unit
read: 230
